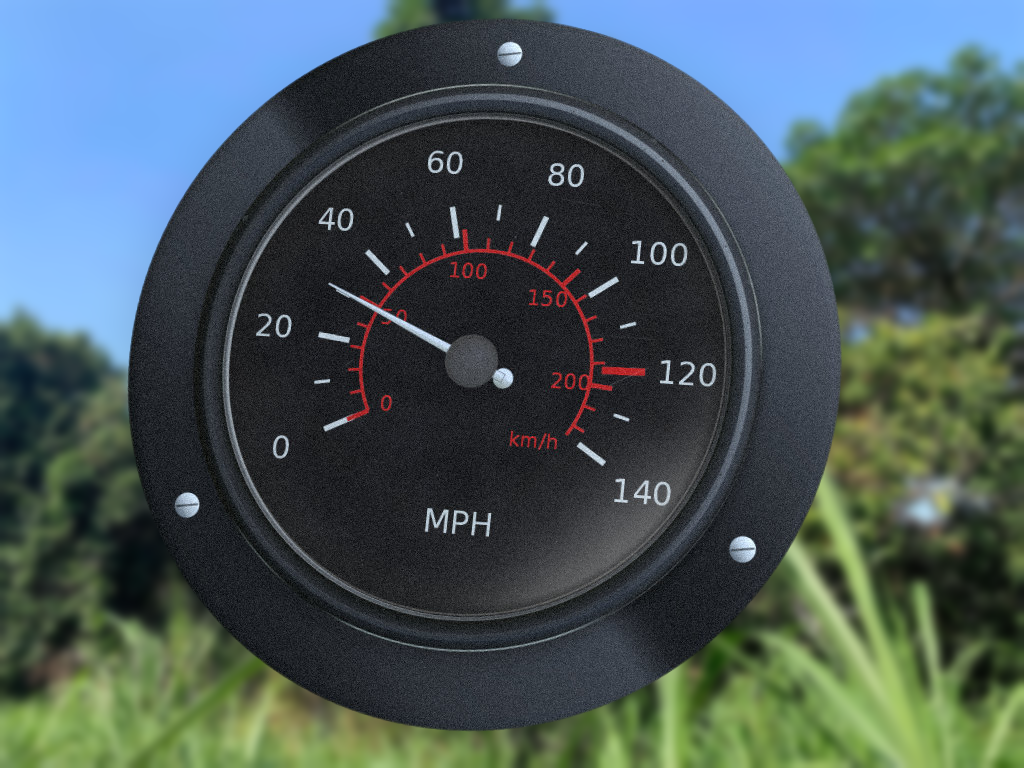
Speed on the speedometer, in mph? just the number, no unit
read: 30
